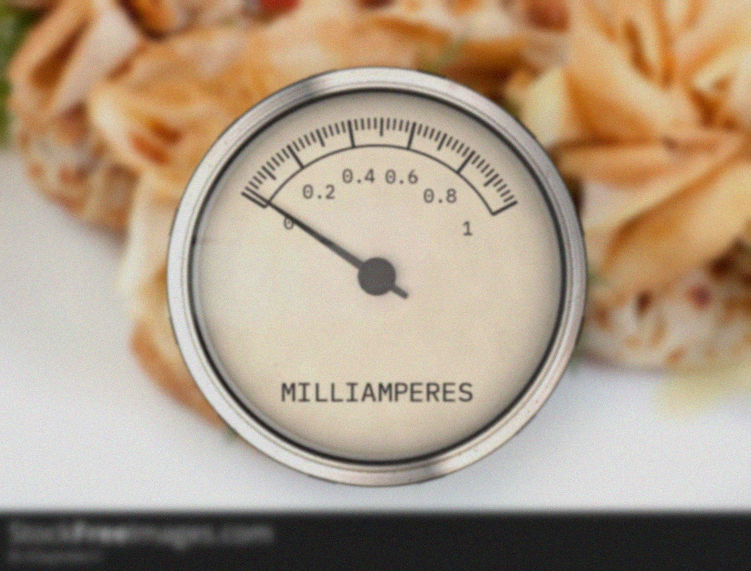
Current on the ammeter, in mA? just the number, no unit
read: 0.02
